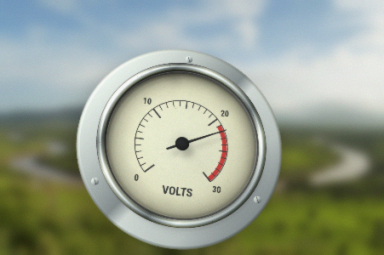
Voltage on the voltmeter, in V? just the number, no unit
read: 22
